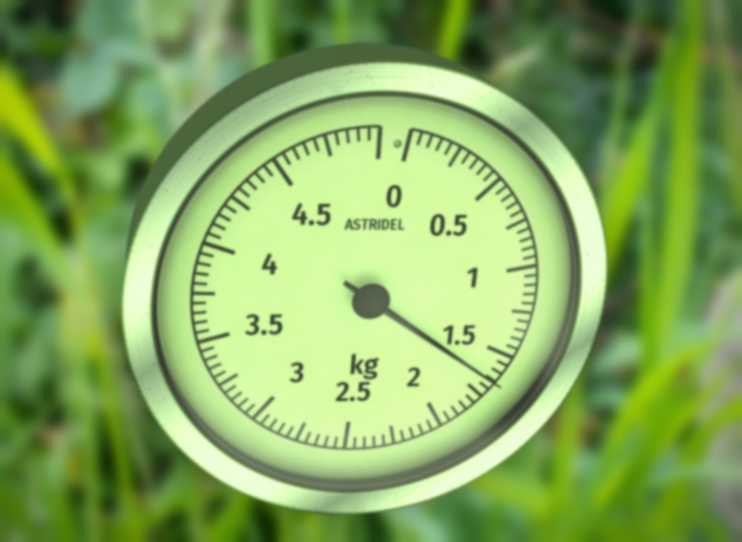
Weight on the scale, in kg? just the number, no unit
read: 1.65
